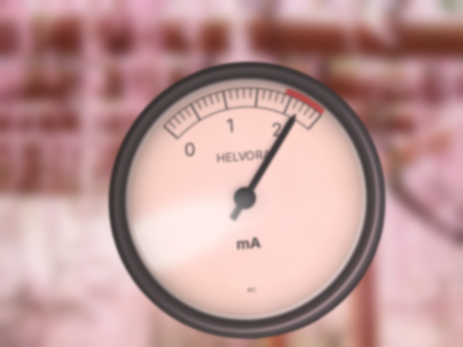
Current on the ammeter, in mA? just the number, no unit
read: 2.2
